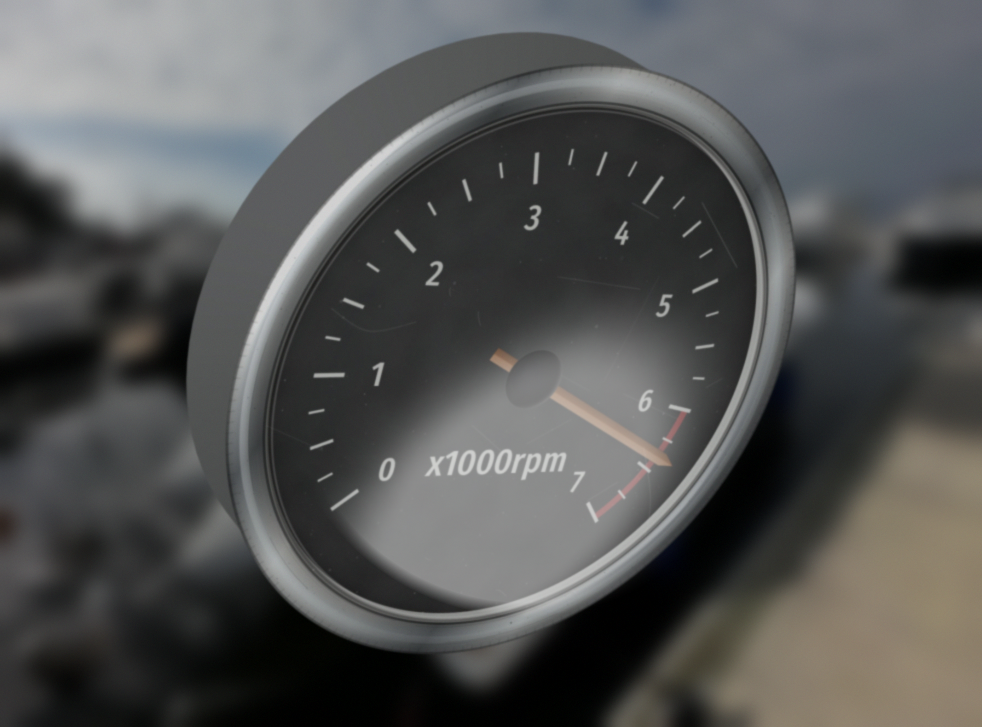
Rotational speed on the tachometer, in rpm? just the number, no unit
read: 6375
